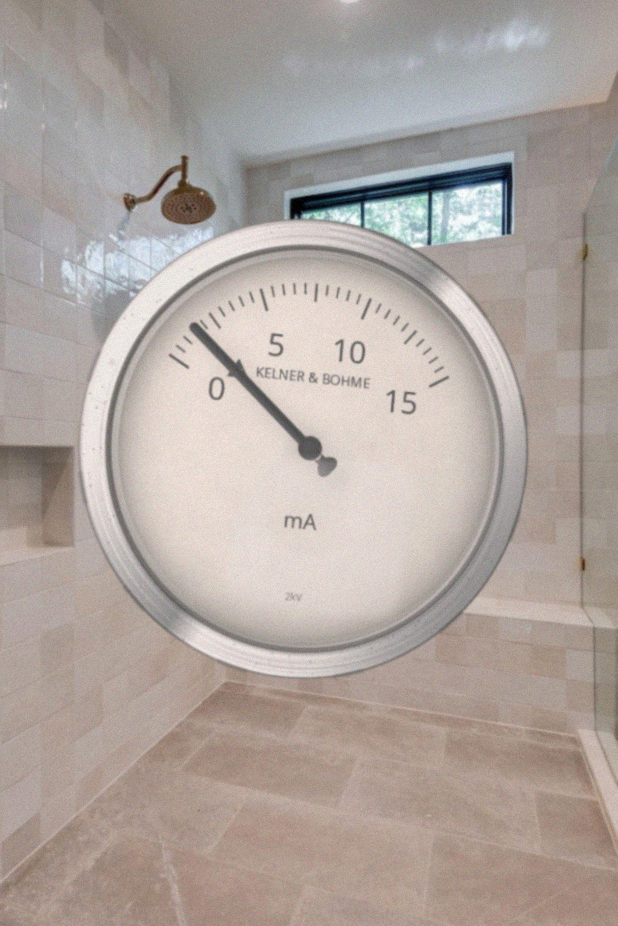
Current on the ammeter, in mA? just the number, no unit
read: 1.5
